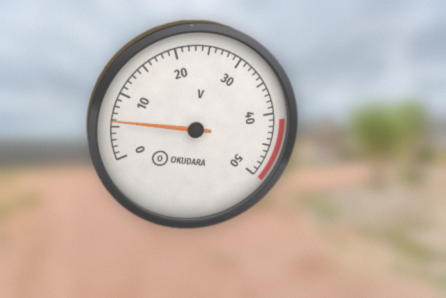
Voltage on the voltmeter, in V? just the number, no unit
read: 6
